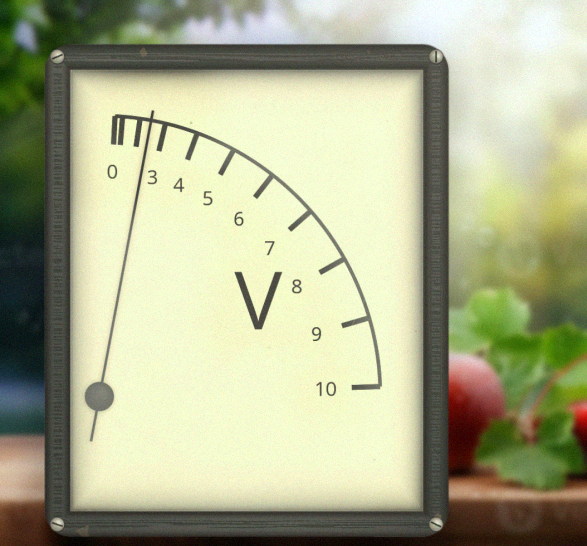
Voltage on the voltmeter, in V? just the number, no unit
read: 2.5
